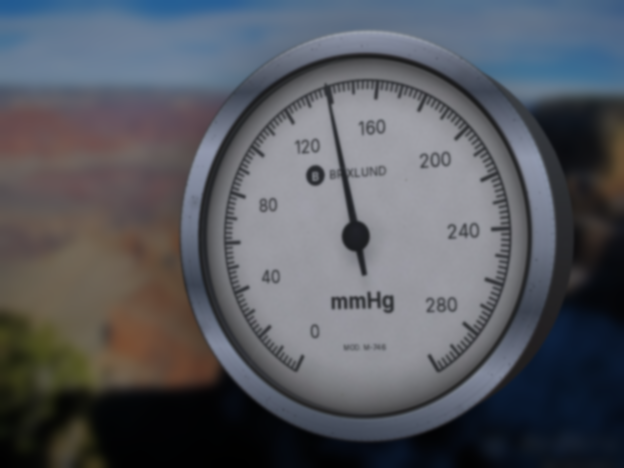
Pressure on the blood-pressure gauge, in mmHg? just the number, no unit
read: 140
